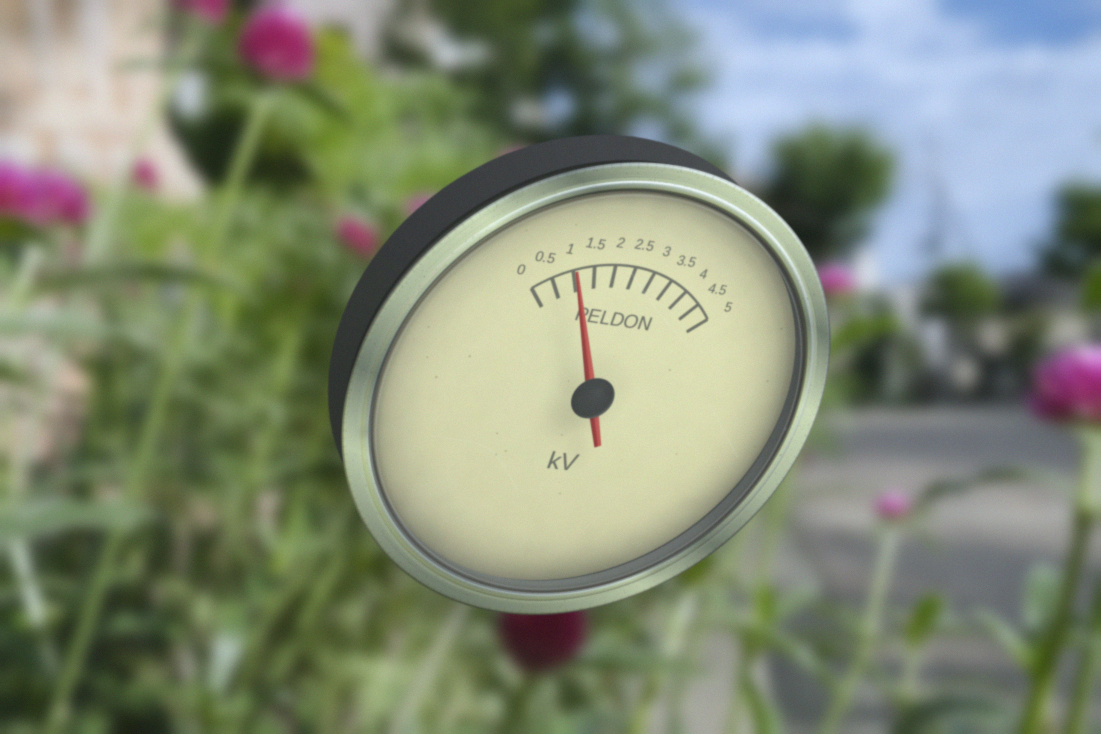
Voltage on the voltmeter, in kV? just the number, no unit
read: 1
